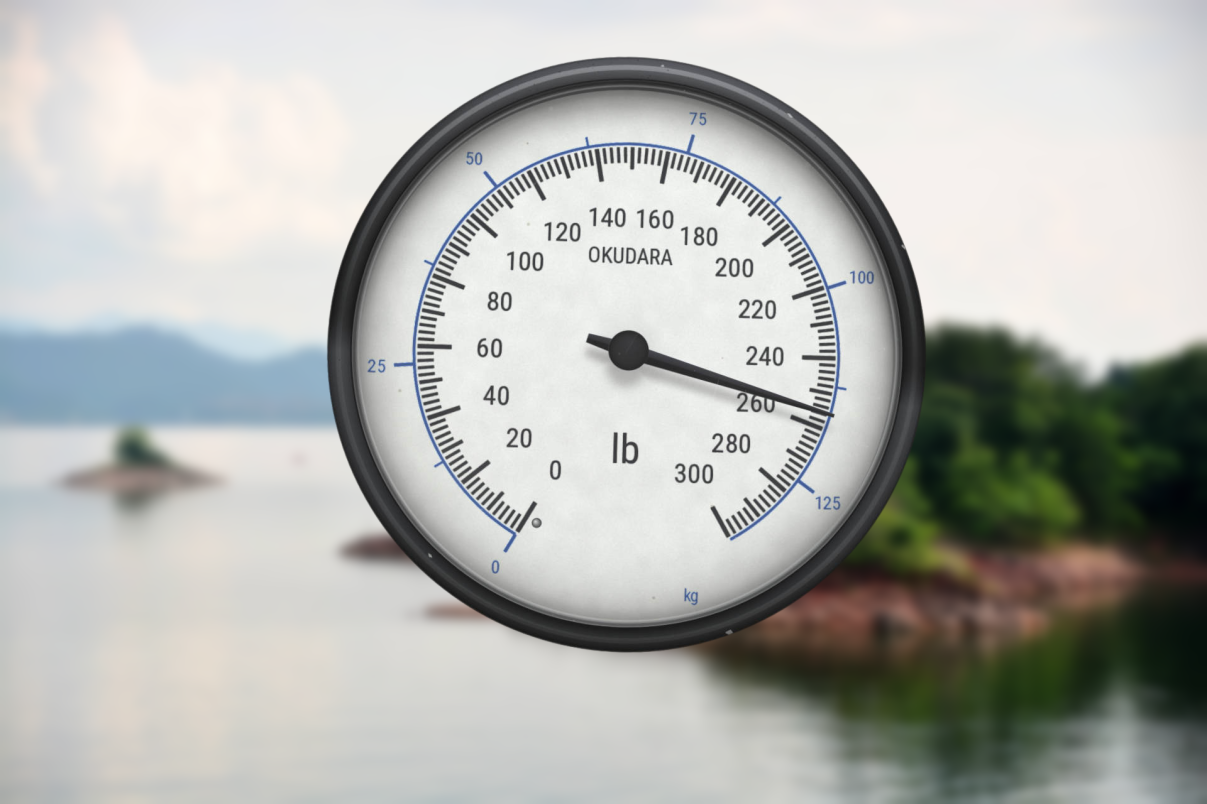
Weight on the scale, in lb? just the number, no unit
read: 256
